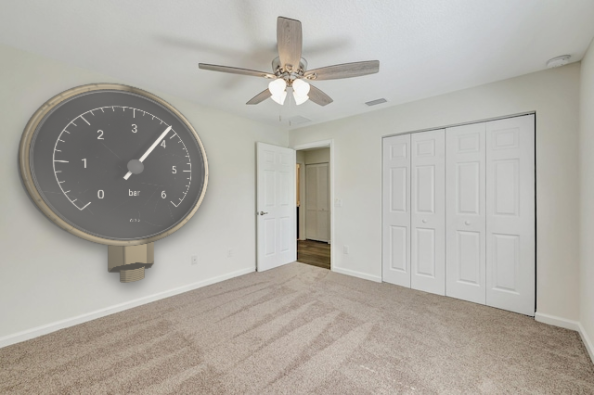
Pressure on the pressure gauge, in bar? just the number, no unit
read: 3.8
